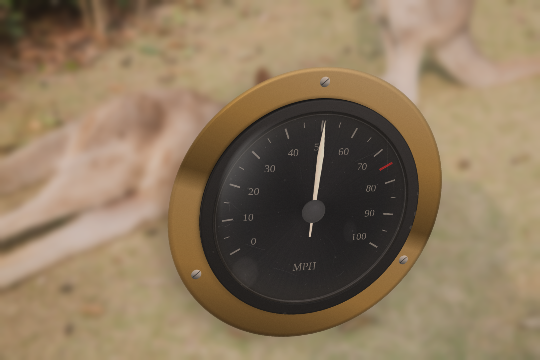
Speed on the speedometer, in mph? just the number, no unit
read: 50
